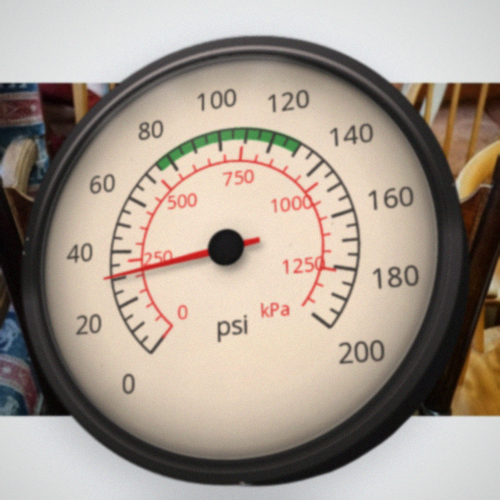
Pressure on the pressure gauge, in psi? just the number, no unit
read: 30
